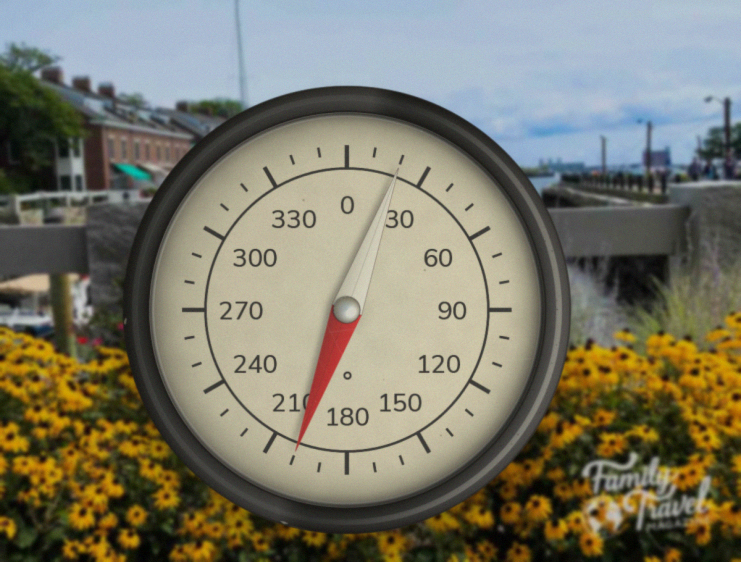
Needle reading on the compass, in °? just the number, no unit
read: 200
